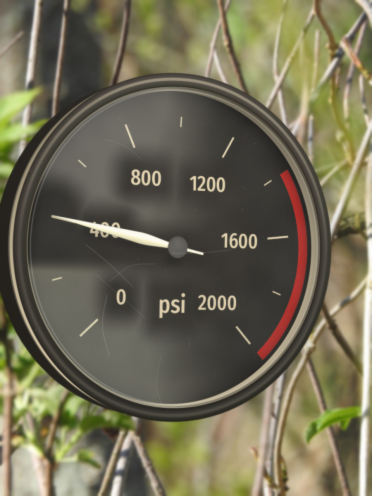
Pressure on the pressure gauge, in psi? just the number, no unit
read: 400
